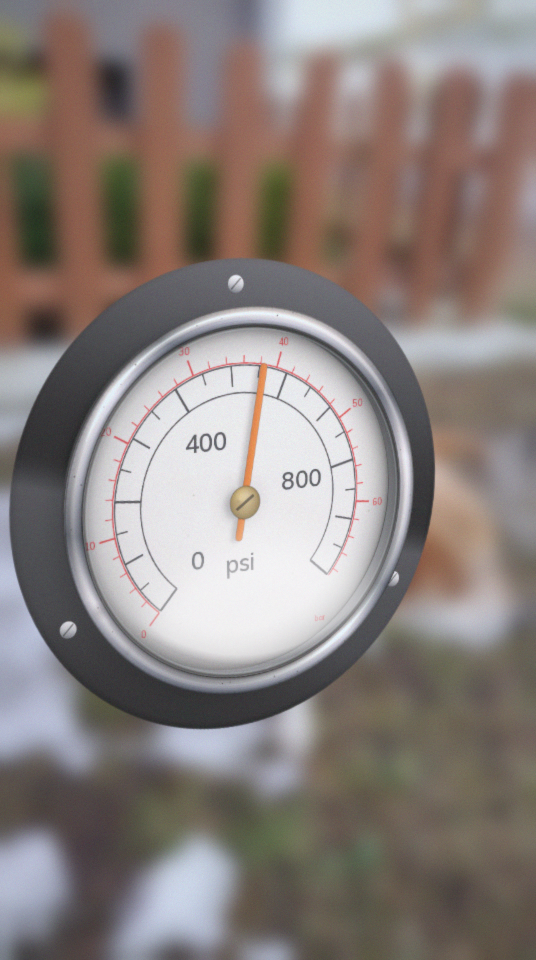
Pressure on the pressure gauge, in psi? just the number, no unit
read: 550
